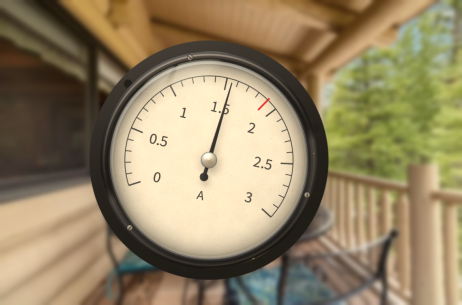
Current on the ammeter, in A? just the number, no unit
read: 1.55
